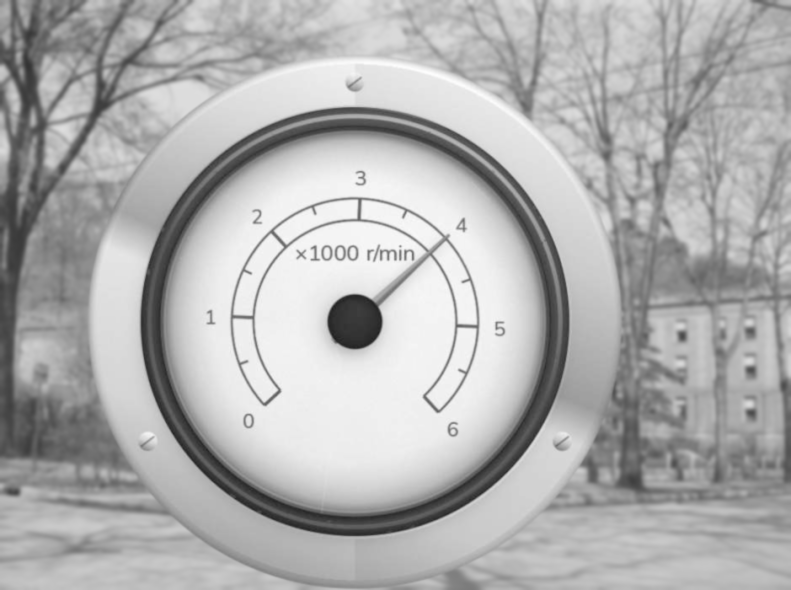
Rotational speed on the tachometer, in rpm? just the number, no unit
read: 4000
